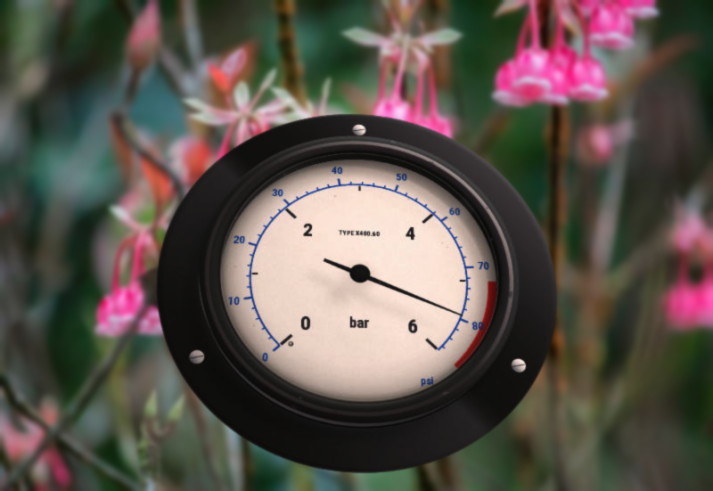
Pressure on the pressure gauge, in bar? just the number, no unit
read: 5.5
